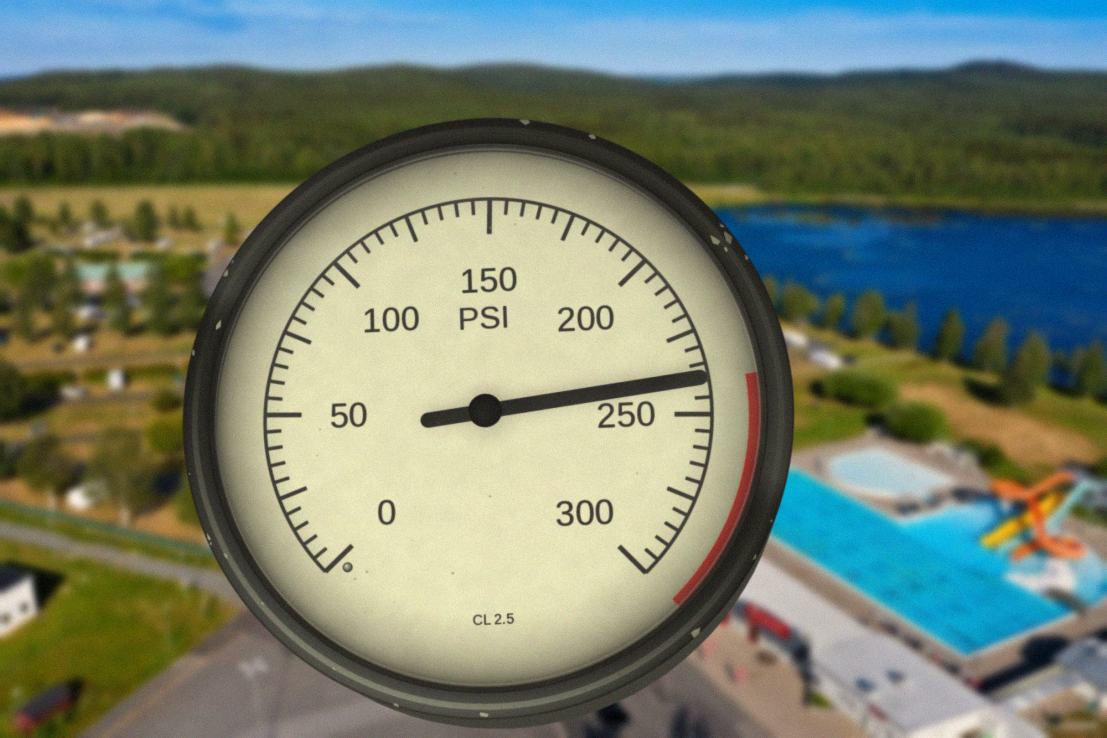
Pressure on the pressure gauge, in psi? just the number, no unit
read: 240
